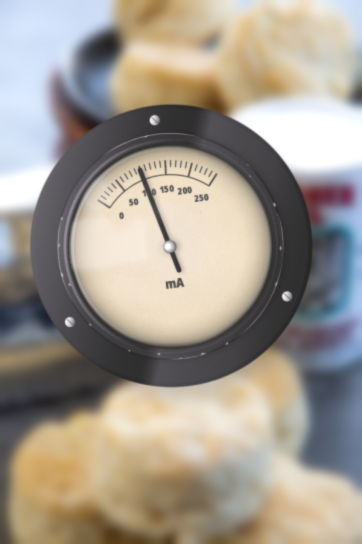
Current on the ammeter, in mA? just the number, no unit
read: 100
